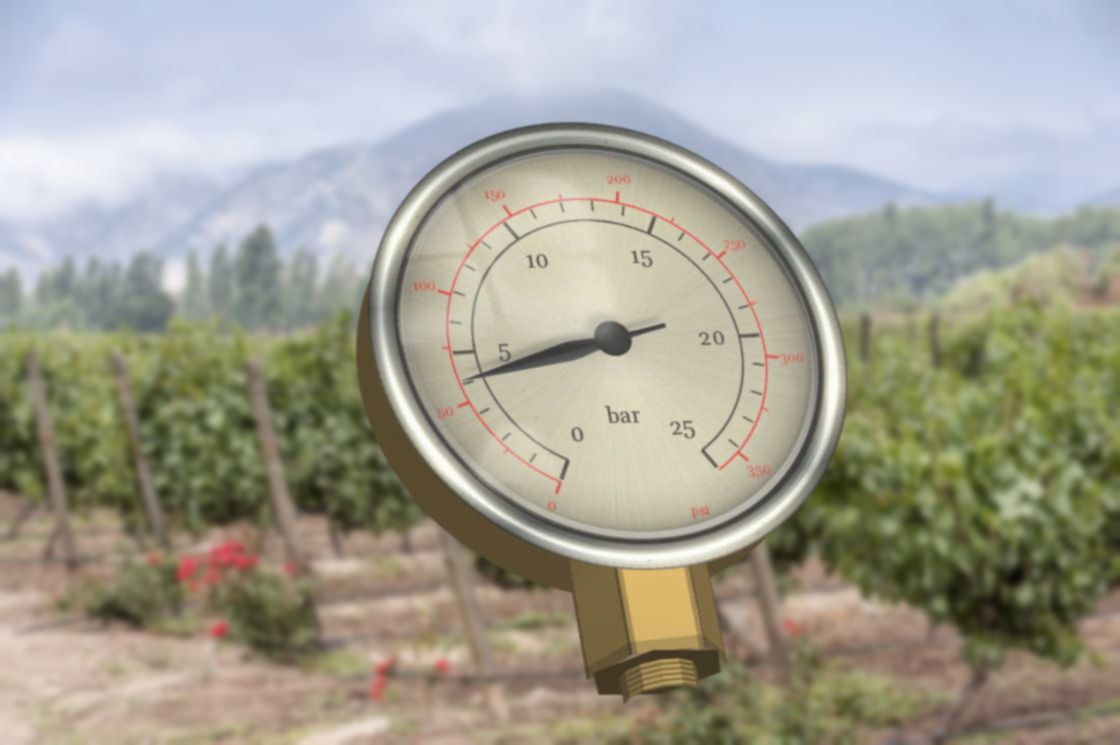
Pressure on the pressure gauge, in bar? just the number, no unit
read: 4
